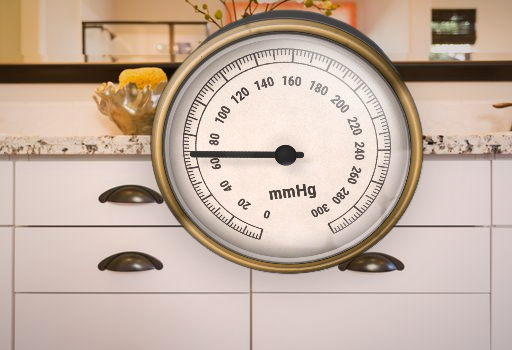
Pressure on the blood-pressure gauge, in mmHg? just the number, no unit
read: 70
